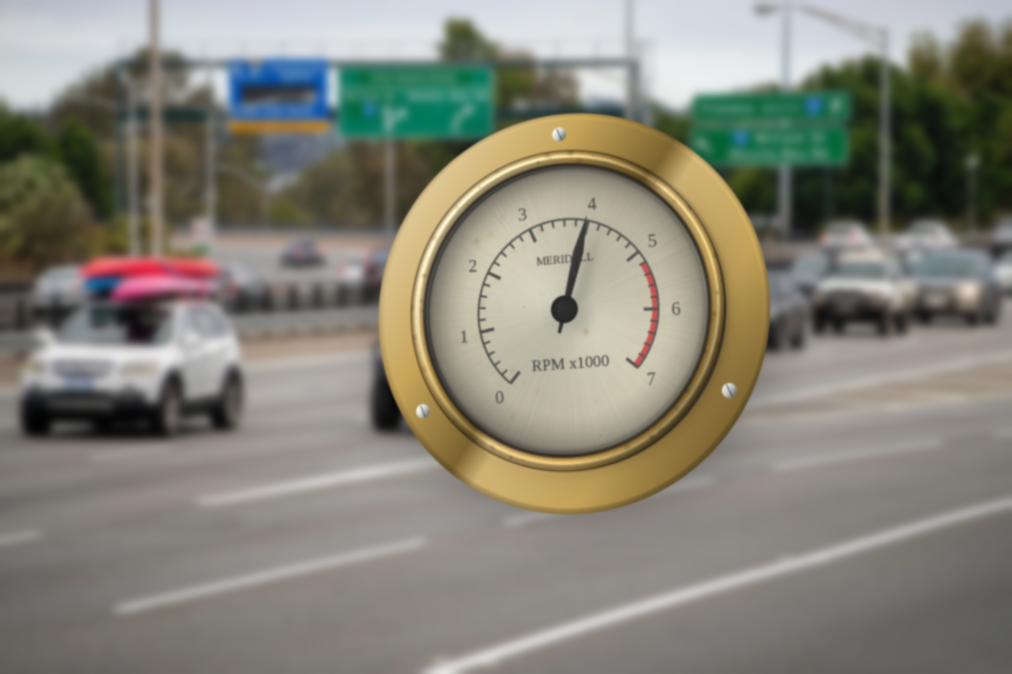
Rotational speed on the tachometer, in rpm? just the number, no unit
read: 4000
